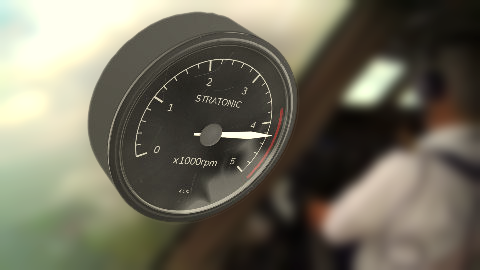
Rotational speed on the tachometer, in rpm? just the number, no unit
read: 4200
